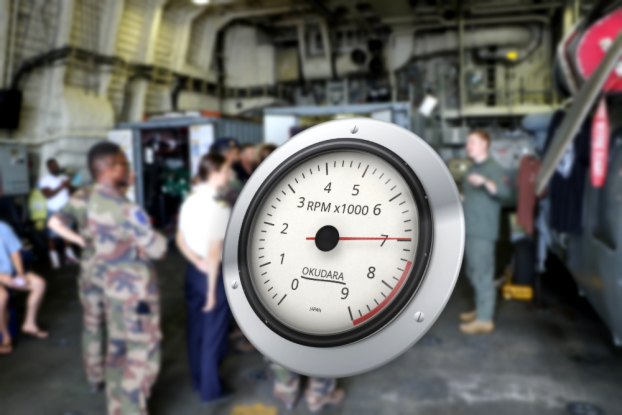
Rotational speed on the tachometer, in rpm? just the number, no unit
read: 7000
